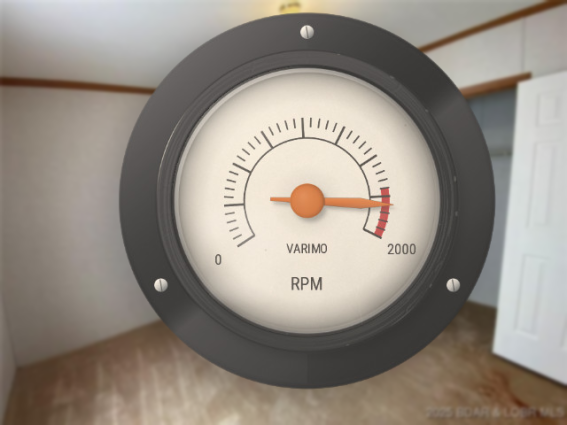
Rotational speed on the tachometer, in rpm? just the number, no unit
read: 1800
